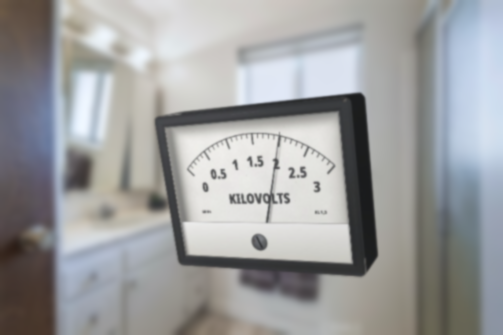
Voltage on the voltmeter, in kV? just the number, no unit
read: 2
